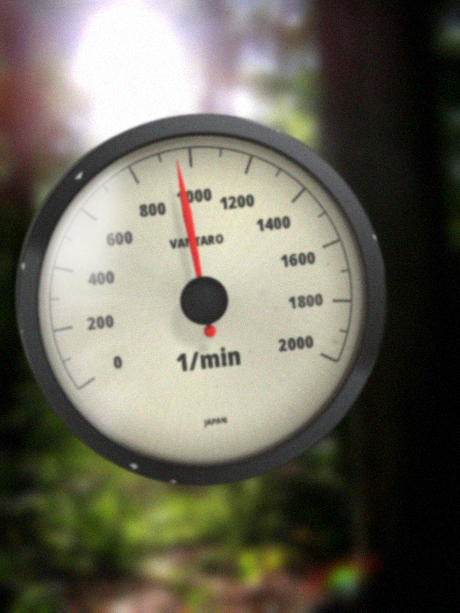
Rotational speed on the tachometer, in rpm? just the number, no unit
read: 950
